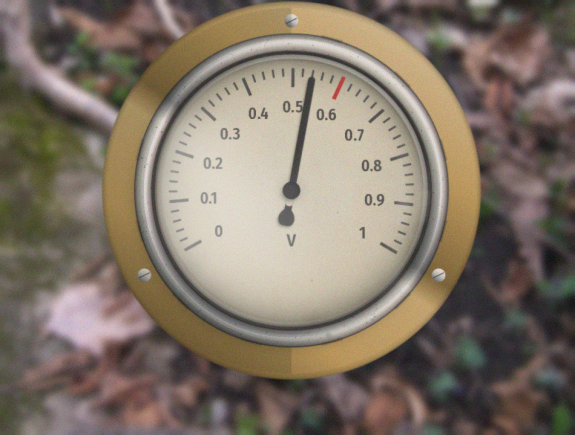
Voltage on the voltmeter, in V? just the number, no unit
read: 0.54
